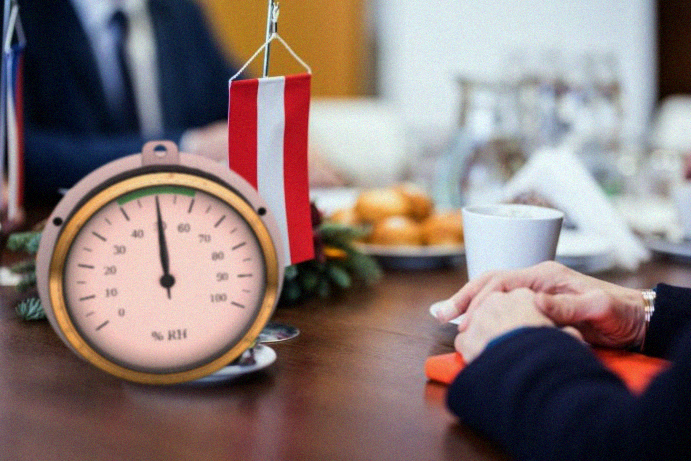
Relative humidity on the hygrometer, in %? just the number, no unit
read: 50
